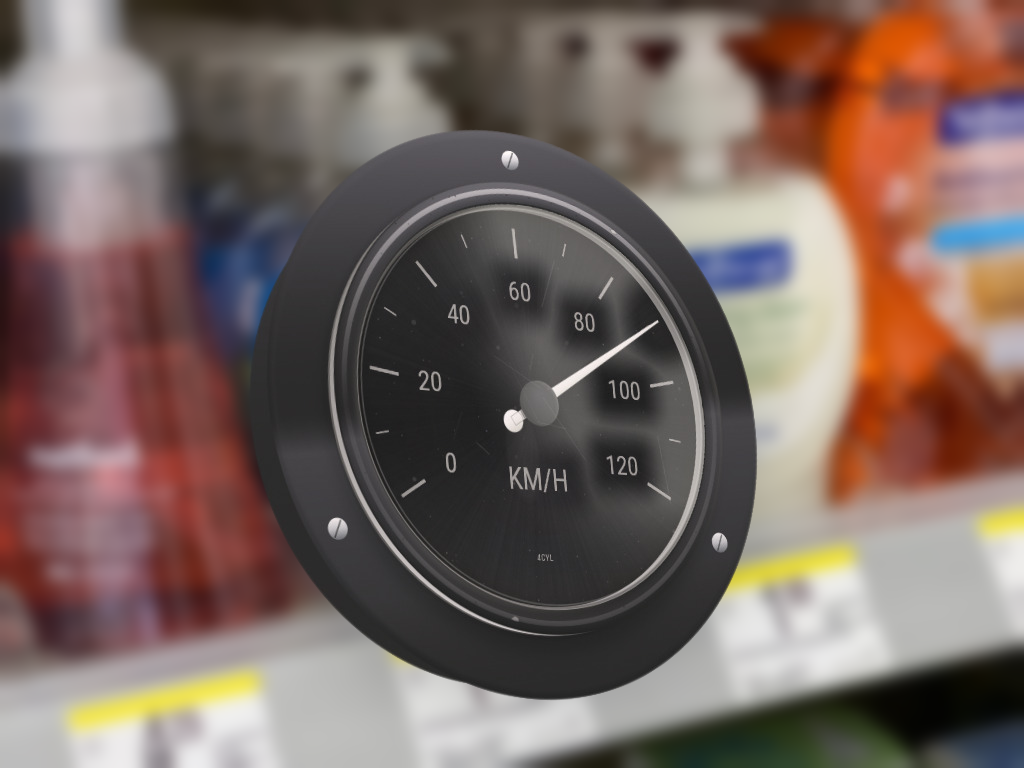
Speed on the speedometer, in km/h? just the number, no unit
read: 90
